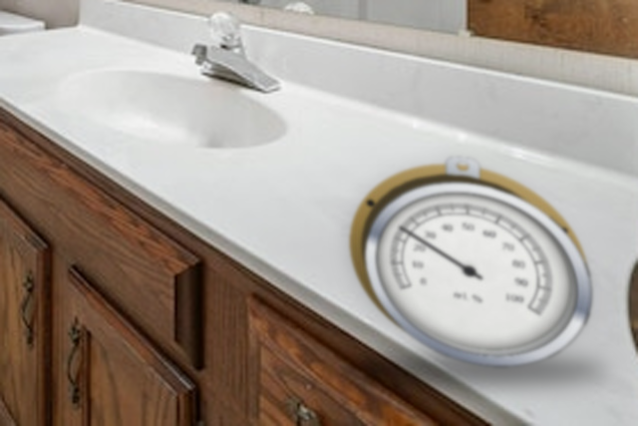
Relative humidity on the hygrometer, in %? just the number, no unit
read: 25
